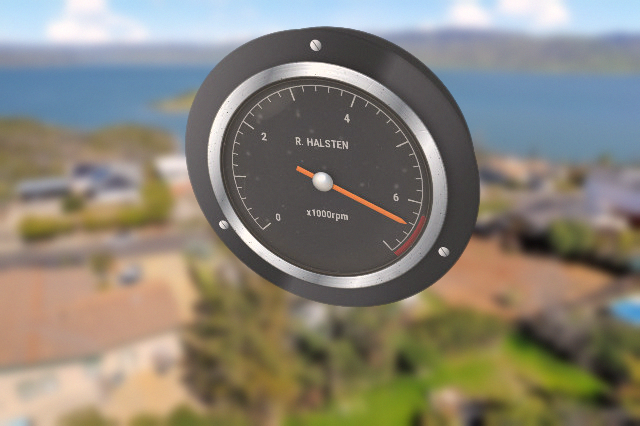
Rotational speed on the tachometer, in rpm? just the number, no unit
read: 6400
